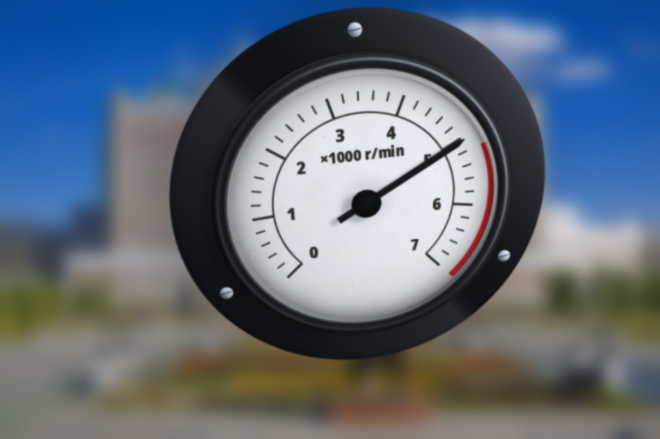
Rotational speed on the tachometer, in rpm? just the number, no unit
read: 5000
